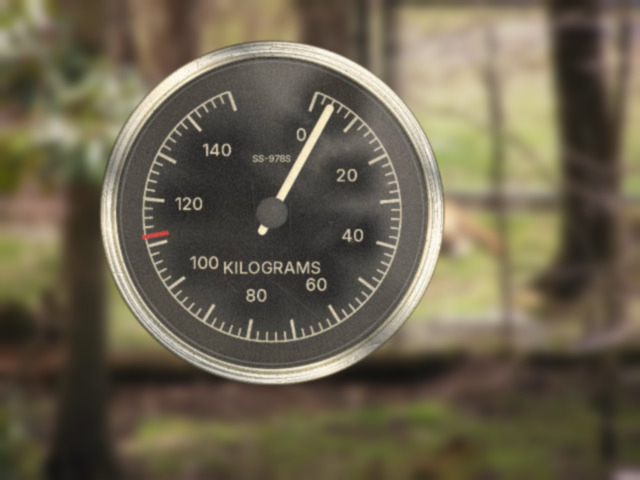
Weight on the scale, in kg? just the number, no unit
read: 4
